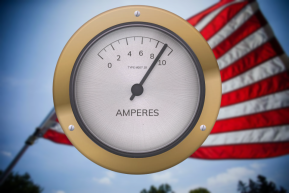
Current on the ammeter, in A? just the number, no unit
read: 9
